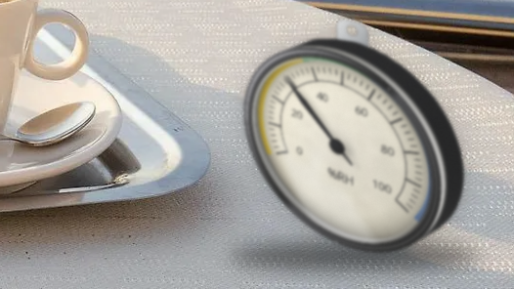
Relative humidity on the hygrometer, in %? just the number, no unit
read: 30
